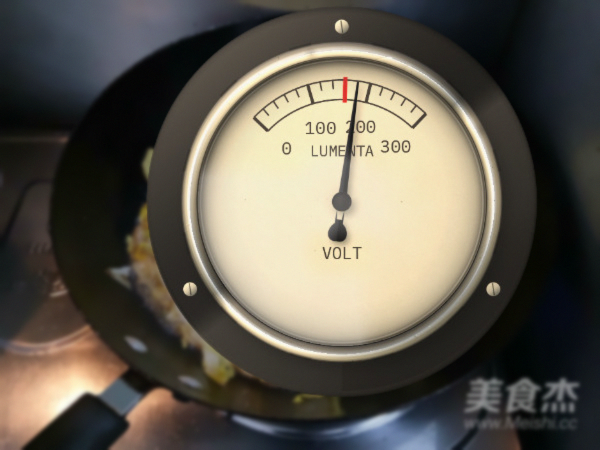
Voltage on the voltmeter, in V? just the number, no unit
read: 180
